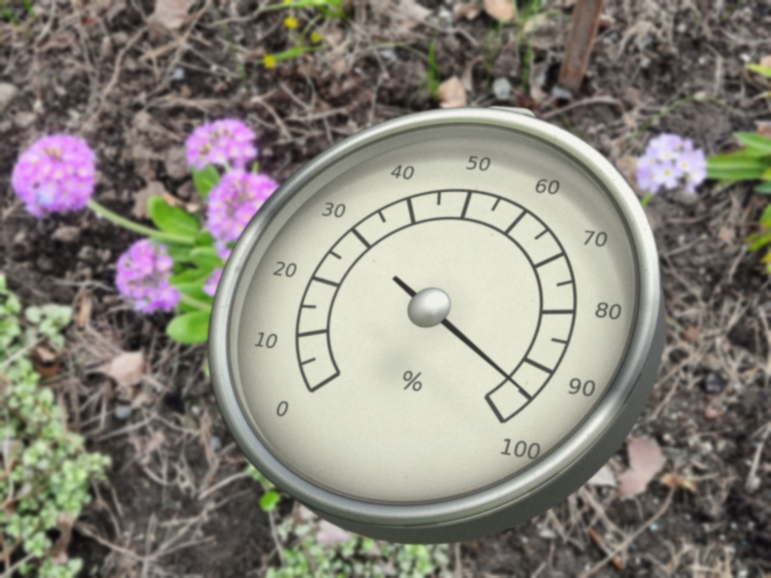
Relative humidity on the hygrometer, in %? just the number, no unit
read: 95
